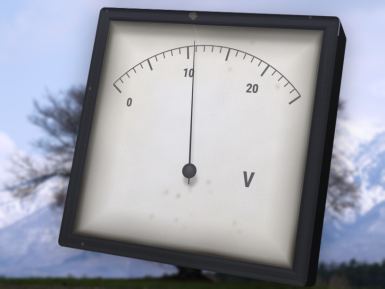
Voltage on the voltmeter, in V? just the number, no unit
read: 11
